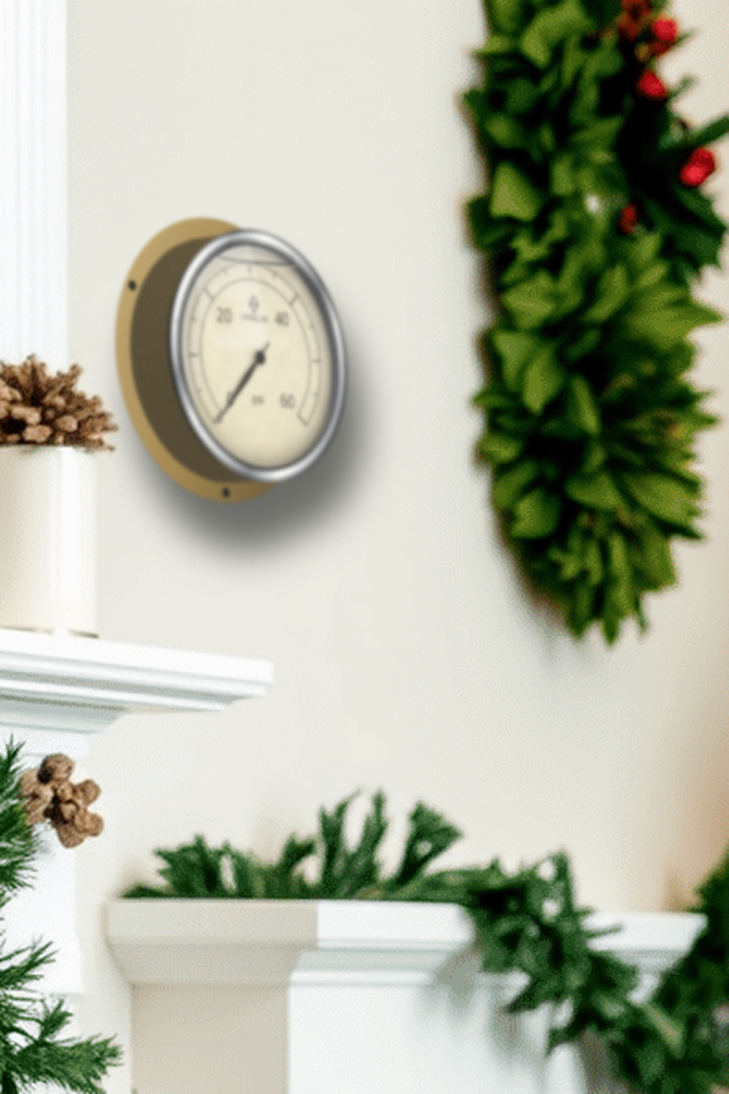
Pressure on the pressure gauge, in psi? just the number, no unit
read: 0
